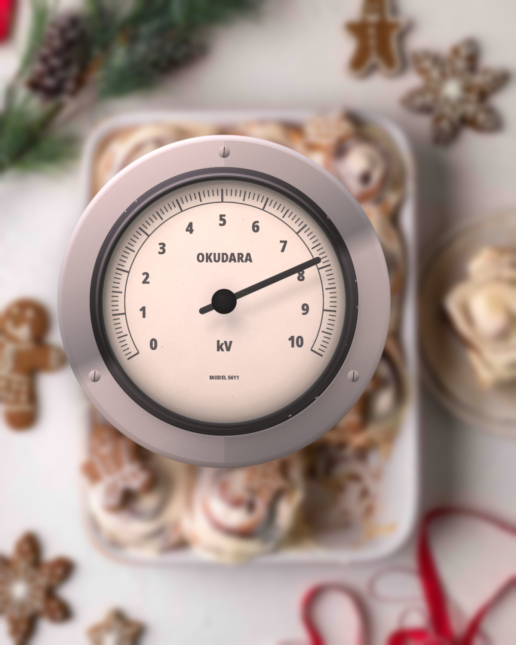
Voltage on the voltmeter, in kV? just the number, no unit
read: 7.8
